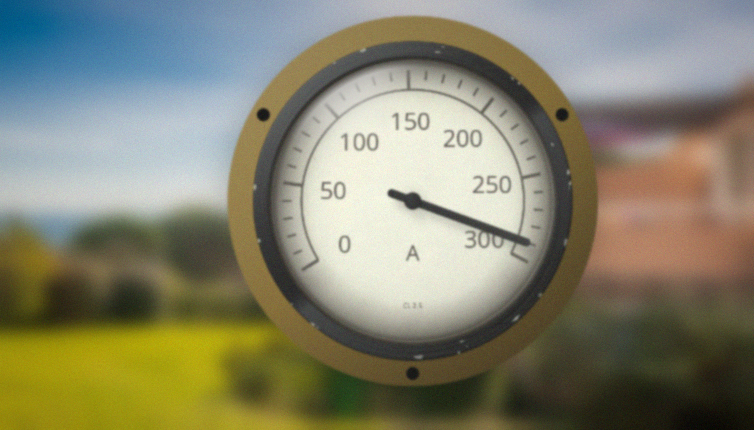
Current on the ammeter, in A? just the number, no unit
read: 290
